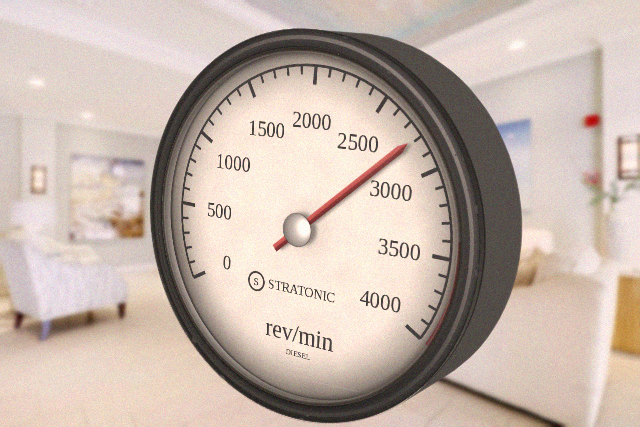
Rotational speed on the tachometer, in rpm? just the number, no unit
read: 2800
